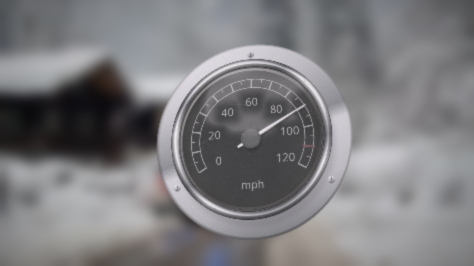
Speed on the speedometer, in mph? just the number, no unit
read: 90
